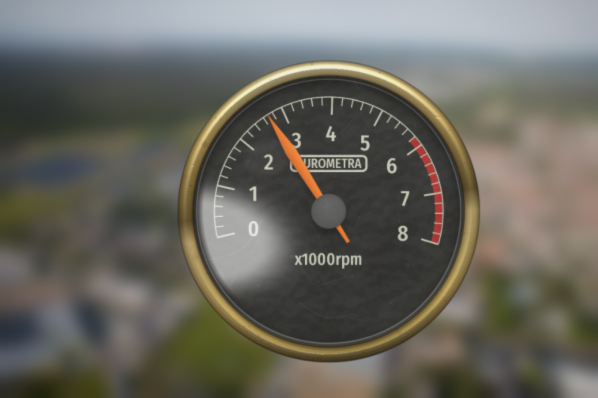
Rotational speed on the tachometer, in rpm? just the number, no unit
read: 2700
